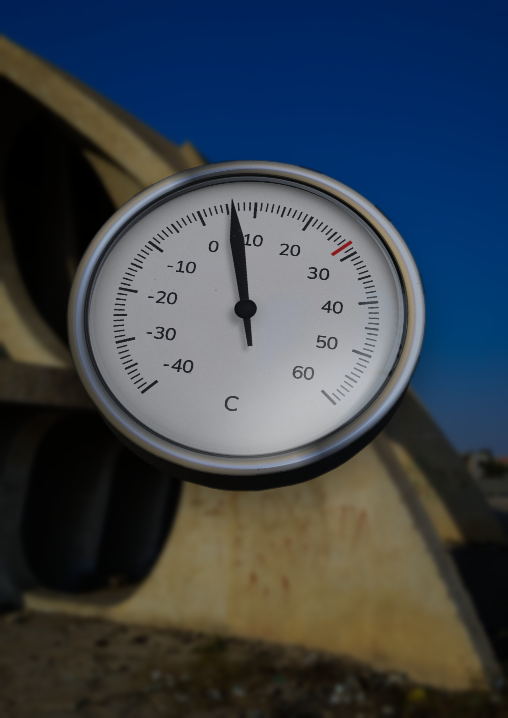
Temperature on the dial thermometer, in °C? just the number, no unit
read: 6
